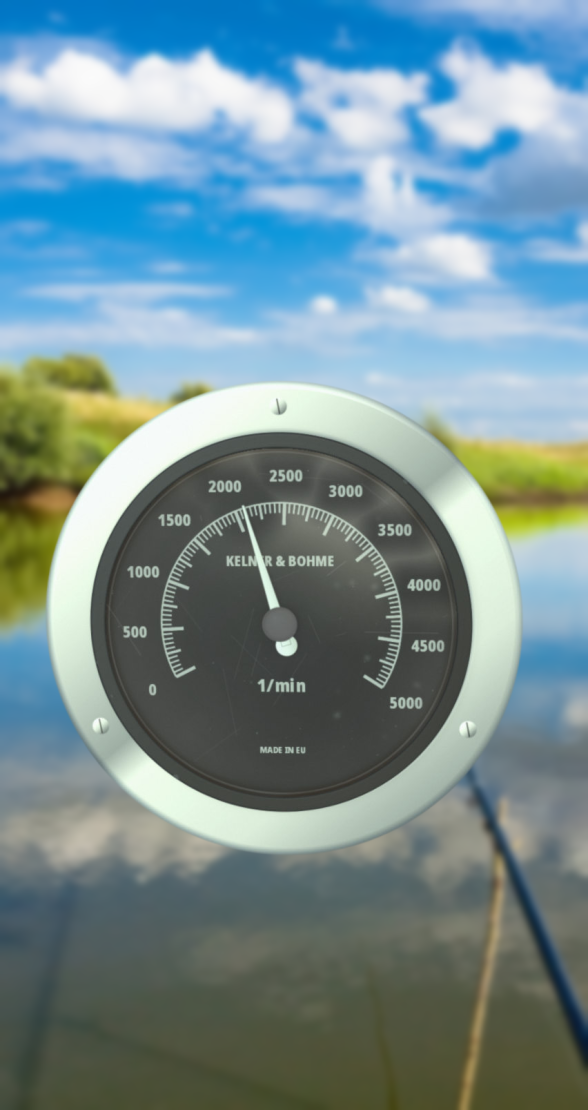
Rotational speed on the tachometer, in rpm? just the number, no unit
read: 2100
